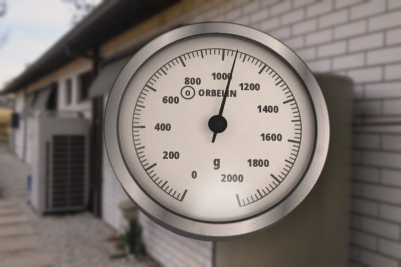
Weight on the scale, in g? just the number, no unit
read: 1060
